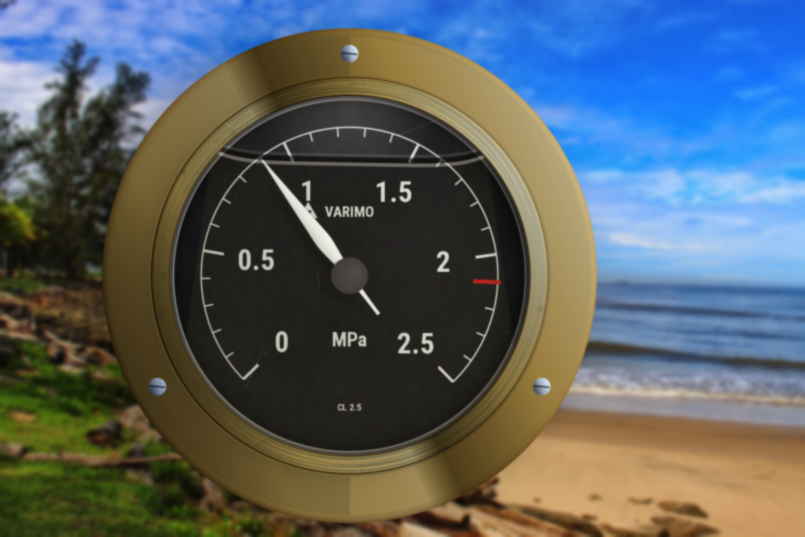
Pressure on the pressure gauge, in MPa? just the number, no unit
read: 0.9
